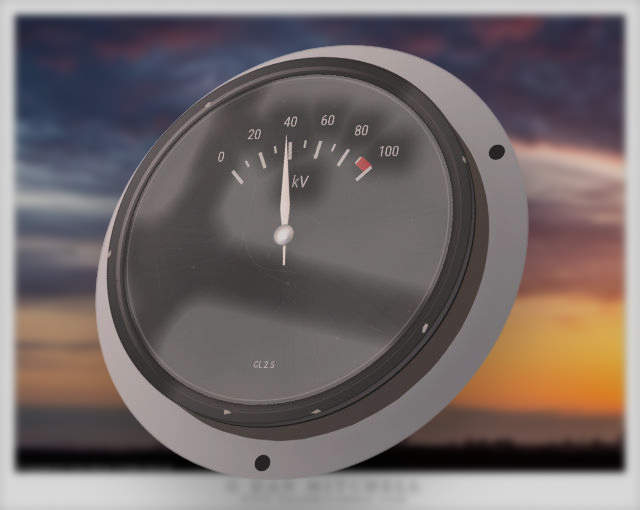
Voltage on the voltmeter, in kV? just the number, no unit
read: 40
